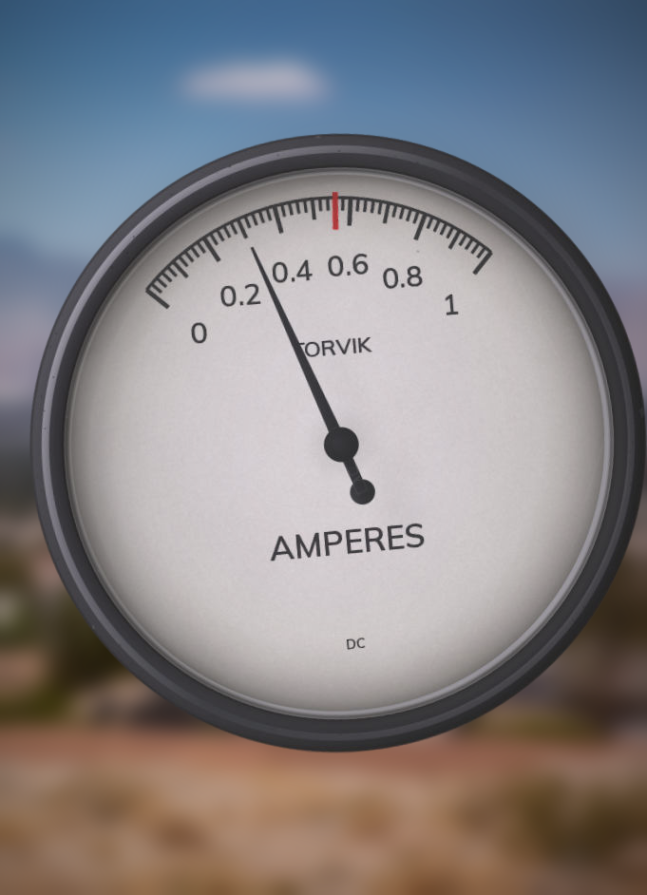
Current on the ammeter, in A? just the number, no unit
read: 0.3
